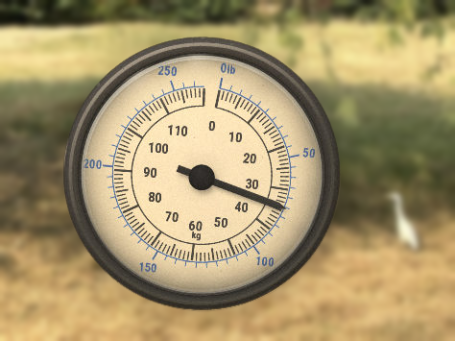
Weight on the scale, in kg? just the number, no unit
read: 34
